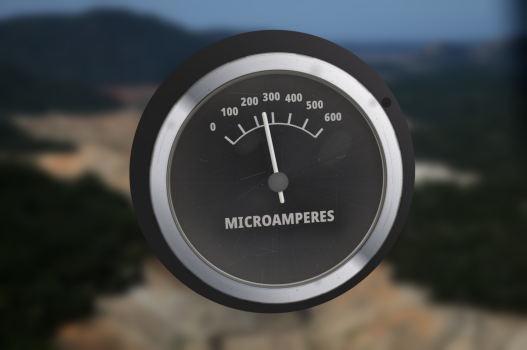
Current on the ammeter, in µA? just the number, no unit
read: 250
